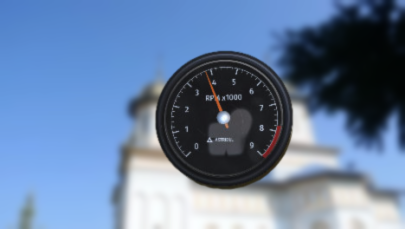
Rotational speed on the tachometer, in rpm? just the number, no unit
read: 3800
